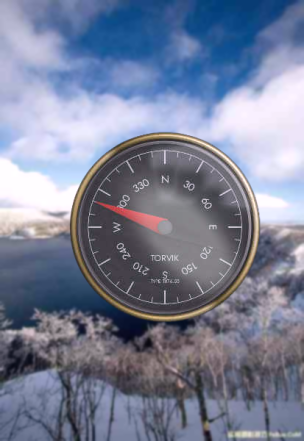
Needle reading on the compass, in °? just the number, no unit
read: 290
